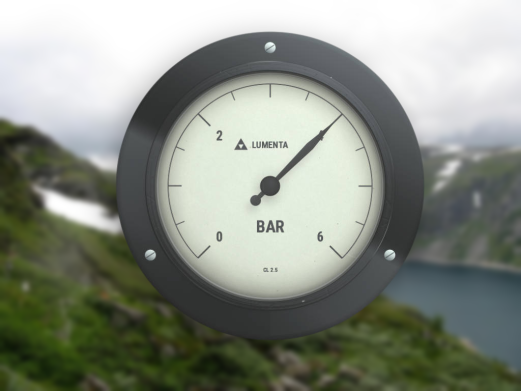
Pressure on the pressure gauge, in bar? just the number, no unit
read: 4
